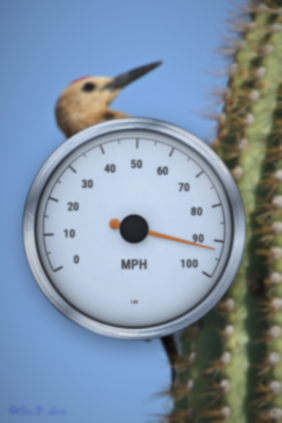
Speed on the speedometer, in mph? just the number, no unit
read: 92.5
